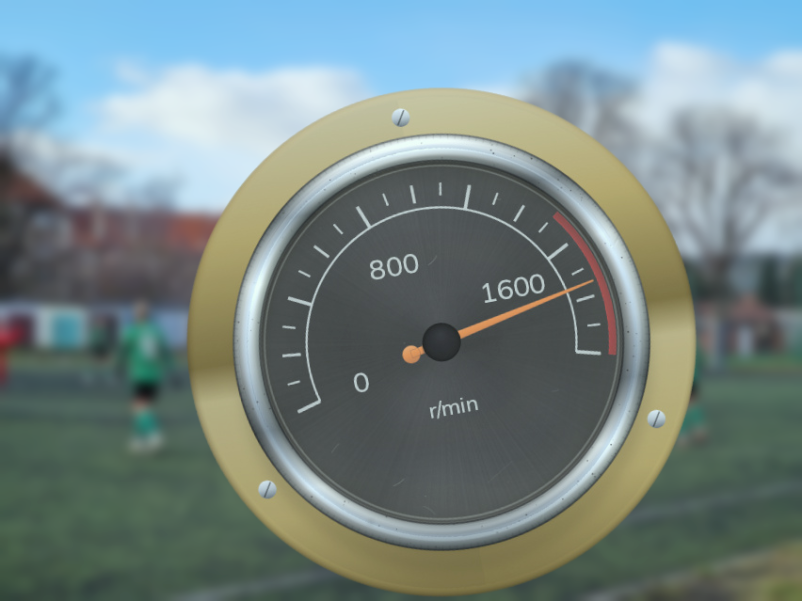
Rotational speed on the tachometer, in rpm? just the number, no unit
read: 1750
